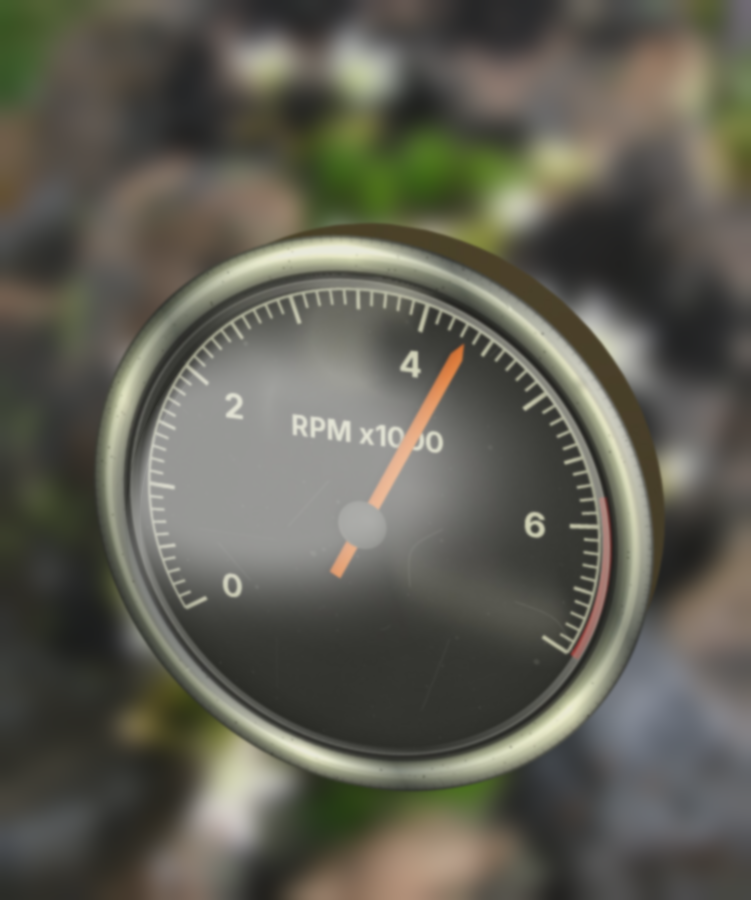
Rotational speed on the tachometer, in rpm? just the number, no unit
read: 4350
